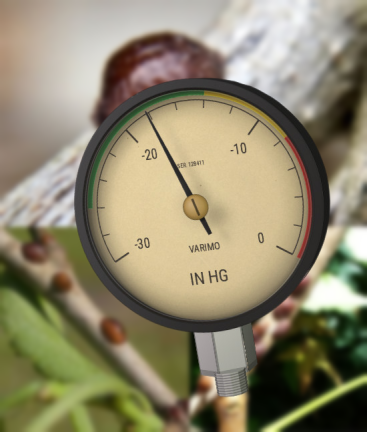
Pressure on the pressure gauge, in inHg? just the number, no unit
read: -18
